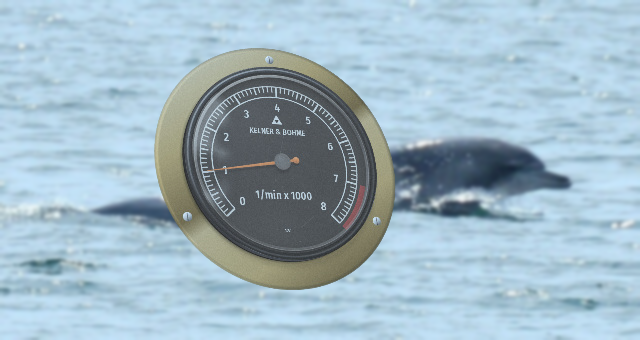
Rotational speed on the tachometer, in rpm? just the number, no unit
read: 1000
